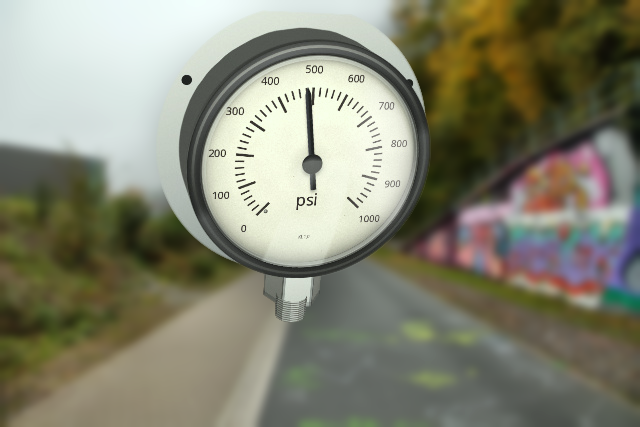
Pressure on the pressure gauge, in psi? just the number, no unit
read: 480
